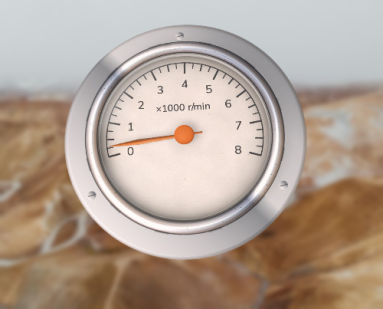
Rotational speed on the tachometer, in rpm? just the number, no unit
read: 250
